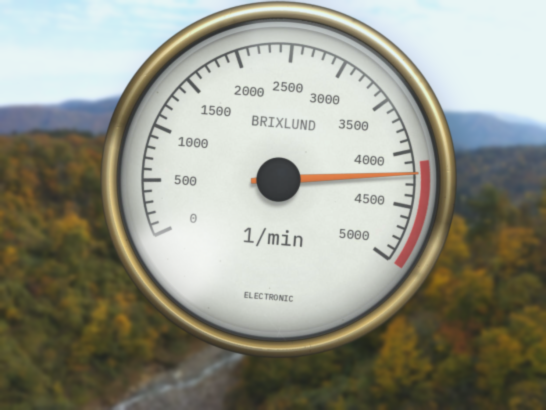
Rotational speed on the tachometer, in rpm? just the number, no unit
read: 4200
